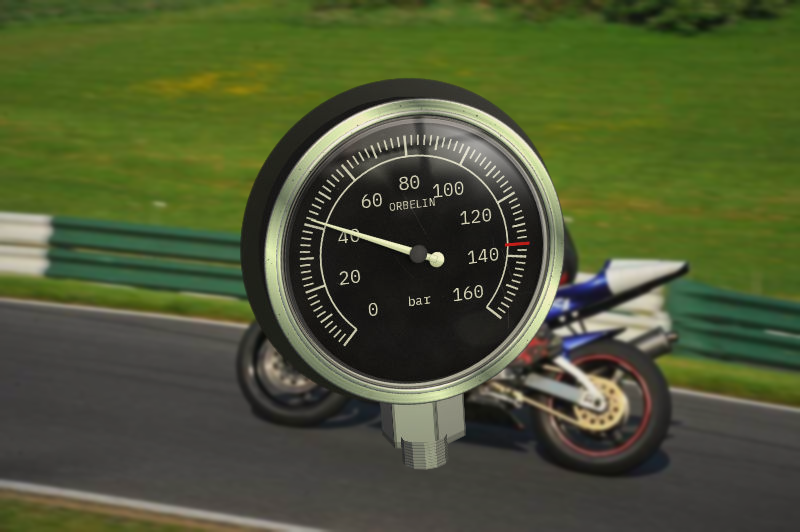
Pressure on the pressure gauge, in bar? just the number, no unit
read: 42
